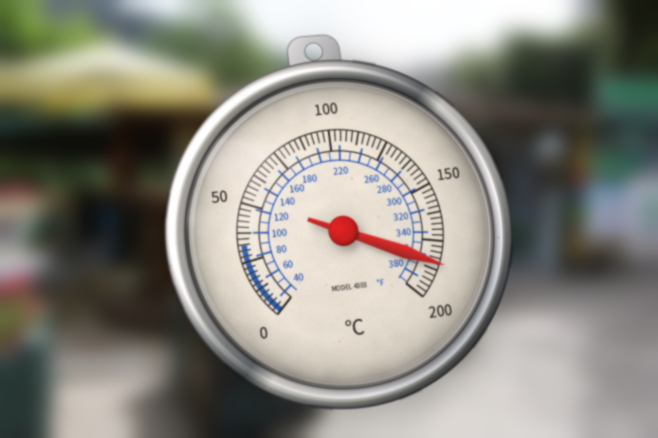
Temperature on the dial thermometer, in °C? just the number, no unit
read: 185
